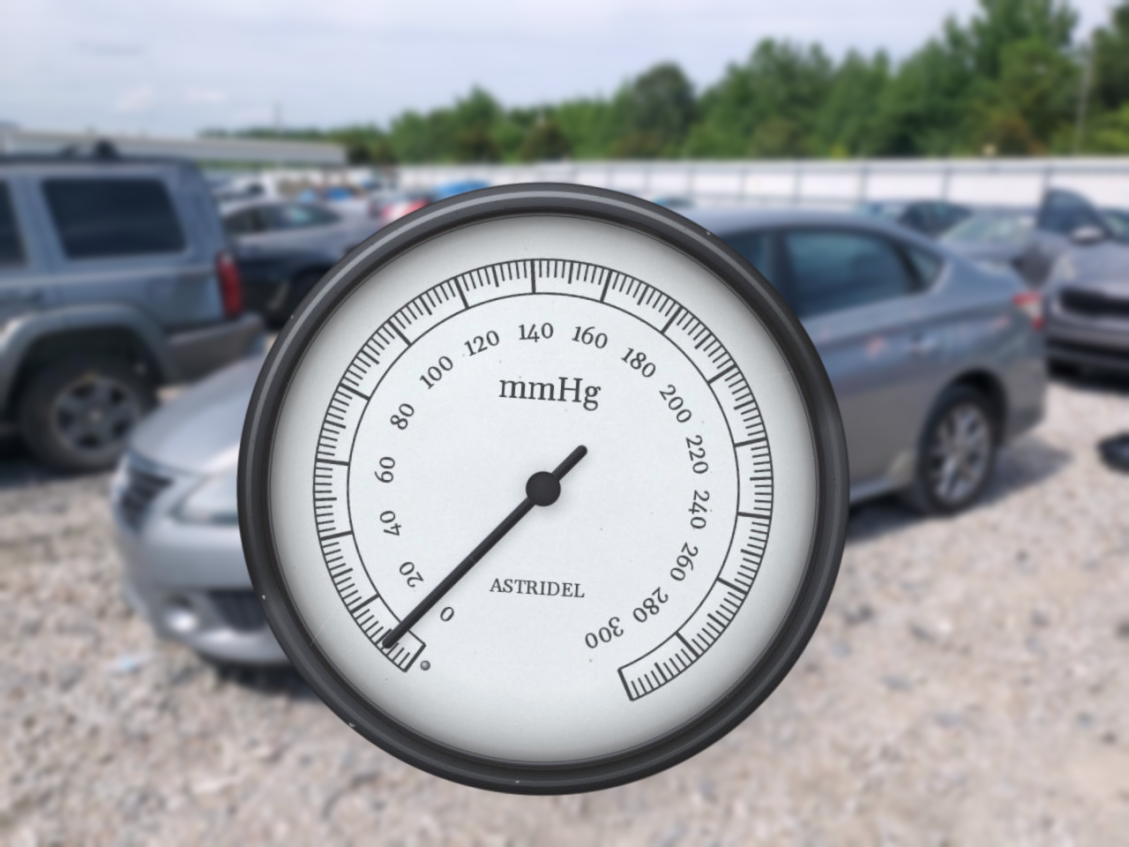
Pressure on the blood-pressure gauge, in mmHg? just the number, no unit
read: 8
